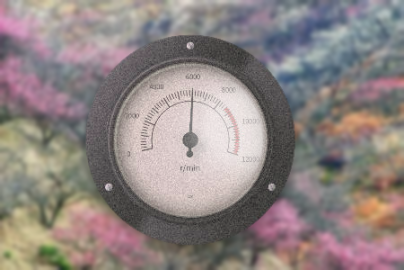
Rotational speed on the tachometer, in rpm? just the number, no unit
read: 6000
